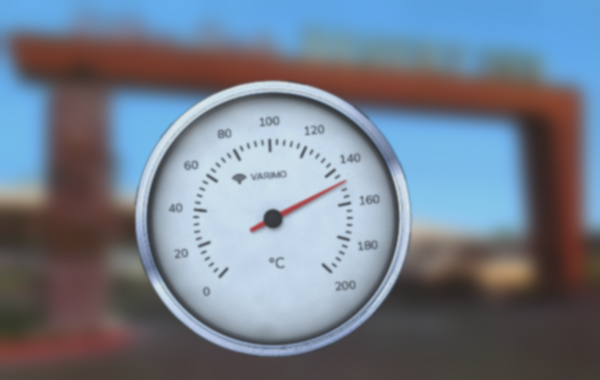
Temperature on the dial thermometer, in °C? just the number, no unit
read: 148
